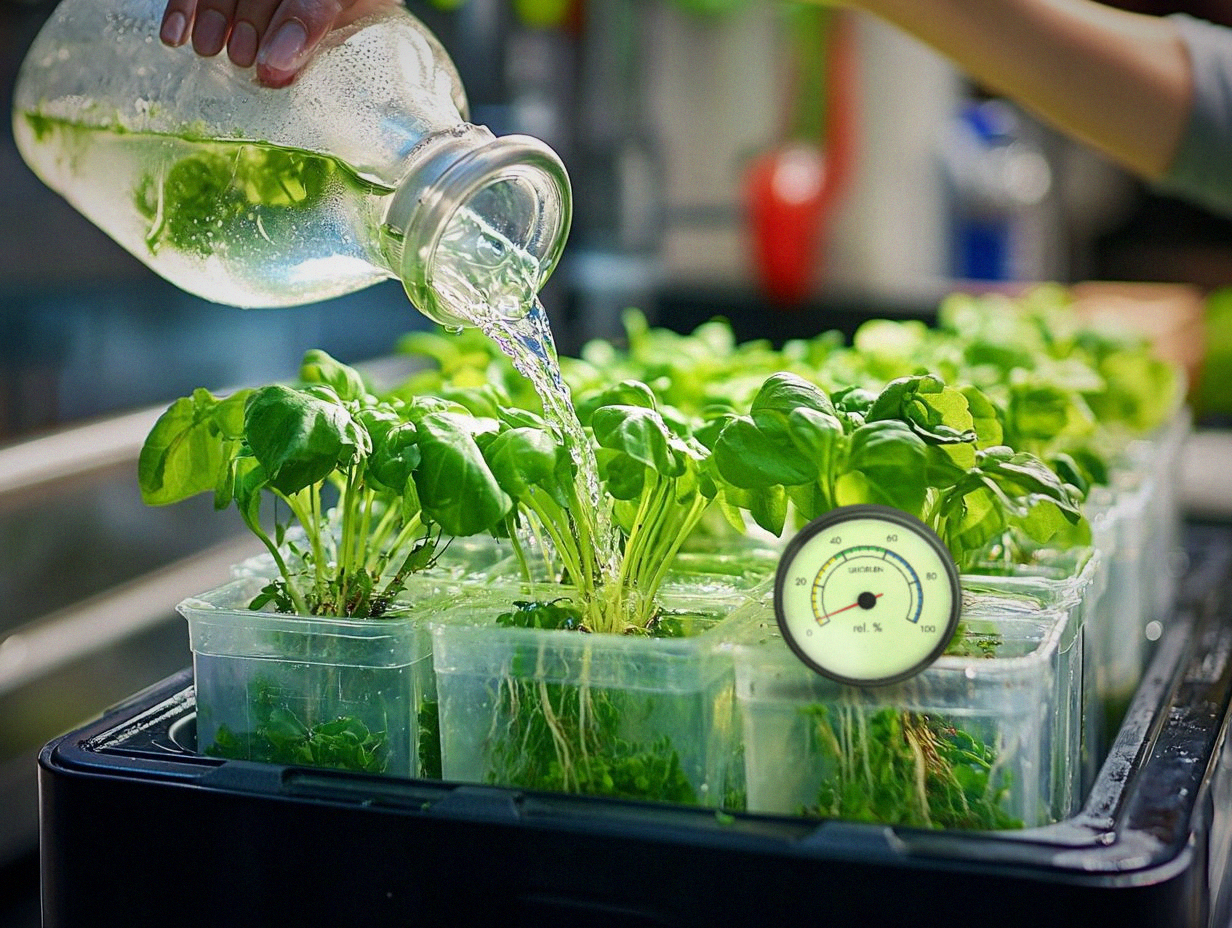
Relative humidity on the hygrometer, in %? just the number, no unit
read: 4
